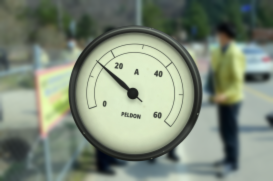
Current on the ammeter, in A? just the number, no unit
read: 15
